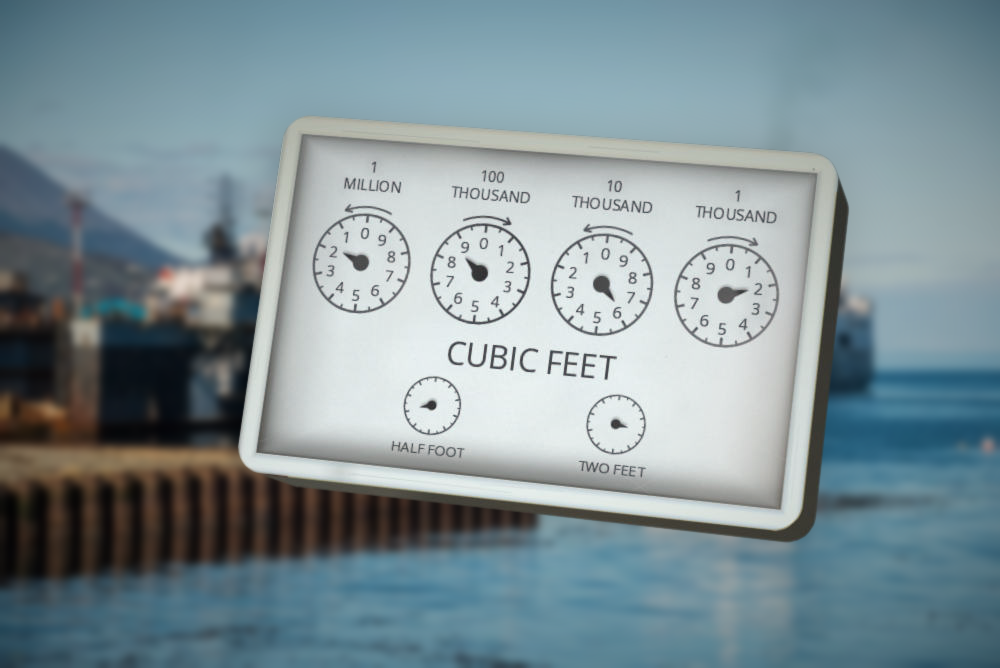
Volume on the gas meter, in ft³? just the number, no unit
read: 186200
